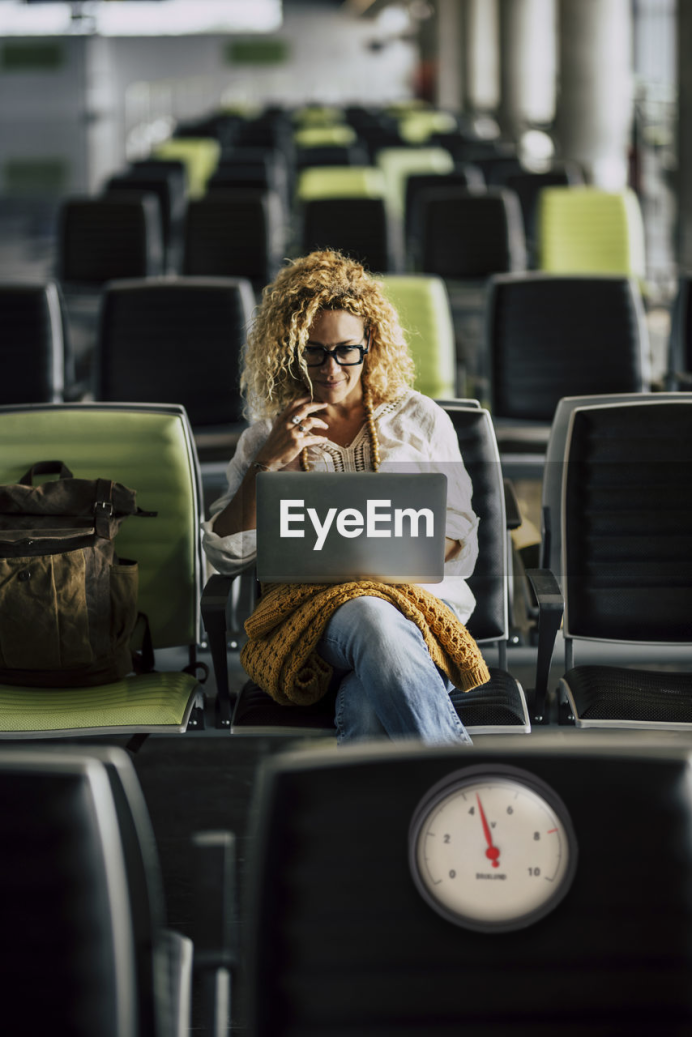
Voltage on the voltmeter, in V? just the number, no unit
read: 4.5
